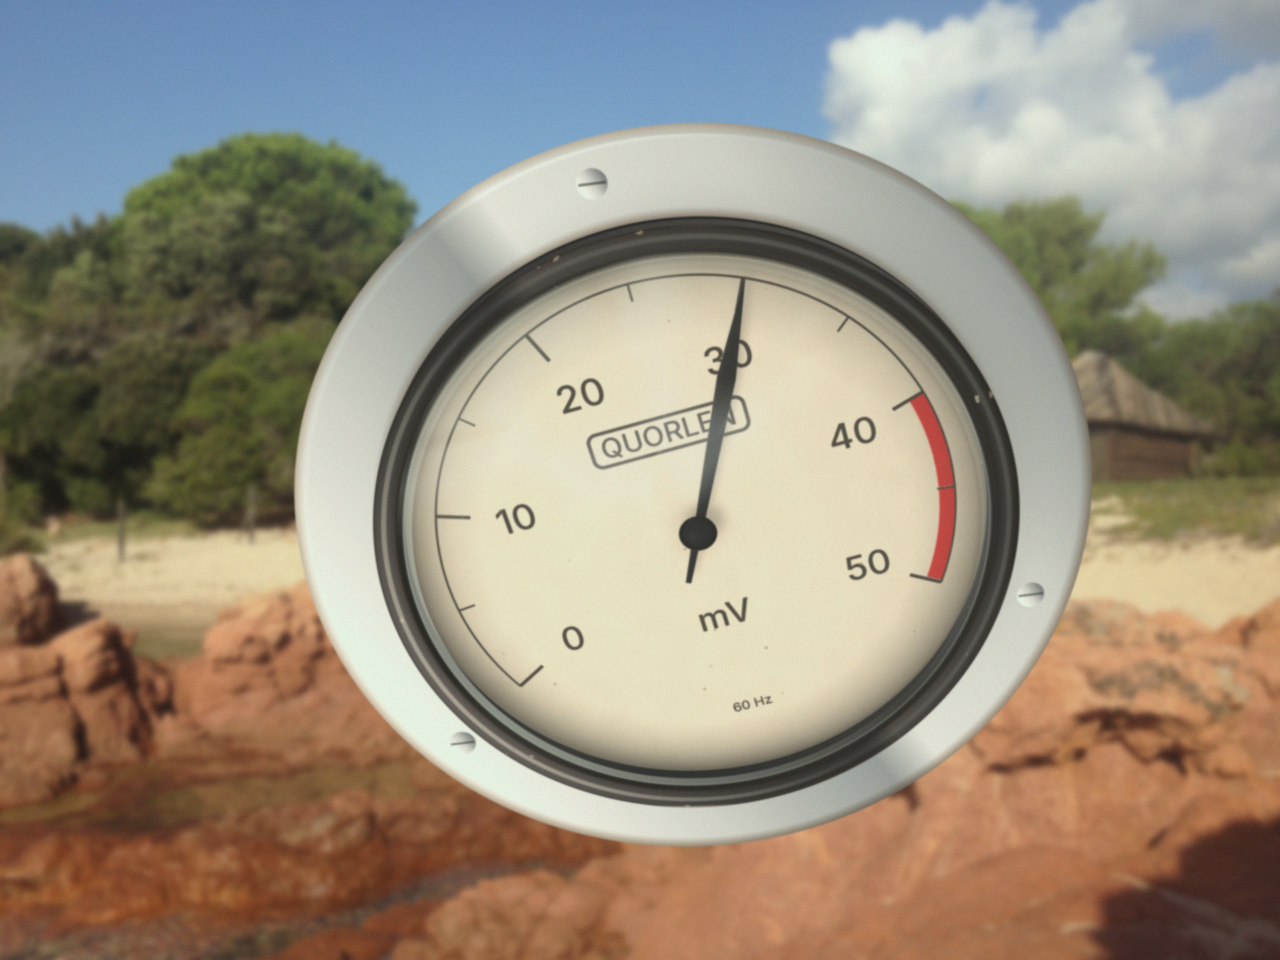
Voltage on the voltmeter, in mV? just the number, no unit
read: 30
